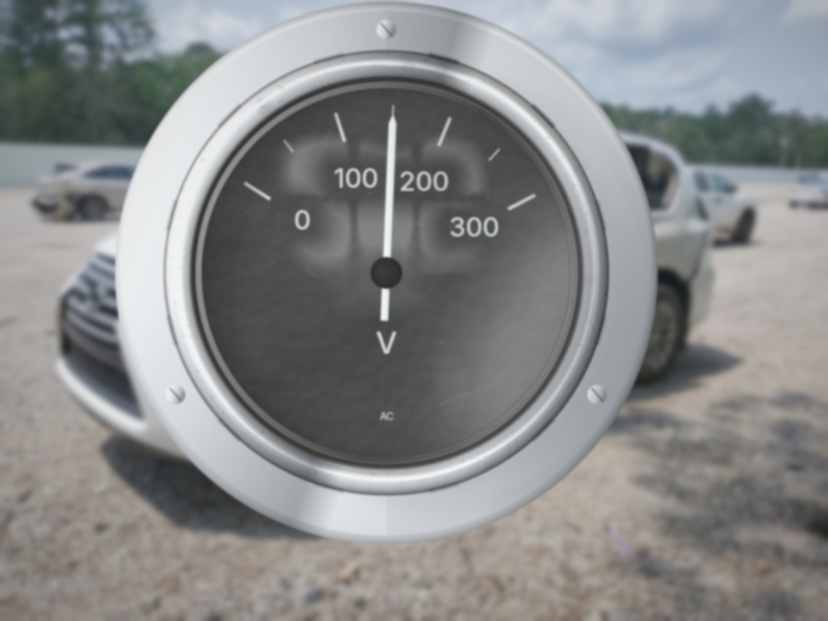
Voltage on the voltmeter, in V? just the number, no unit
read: 150
